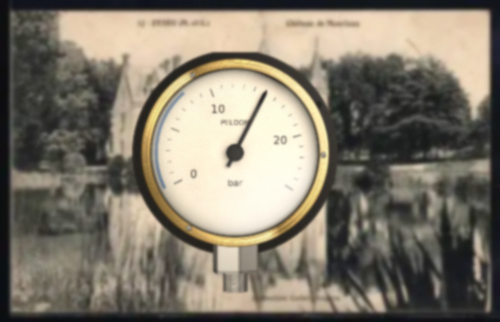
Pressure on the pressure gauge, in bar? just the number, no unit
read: 15
